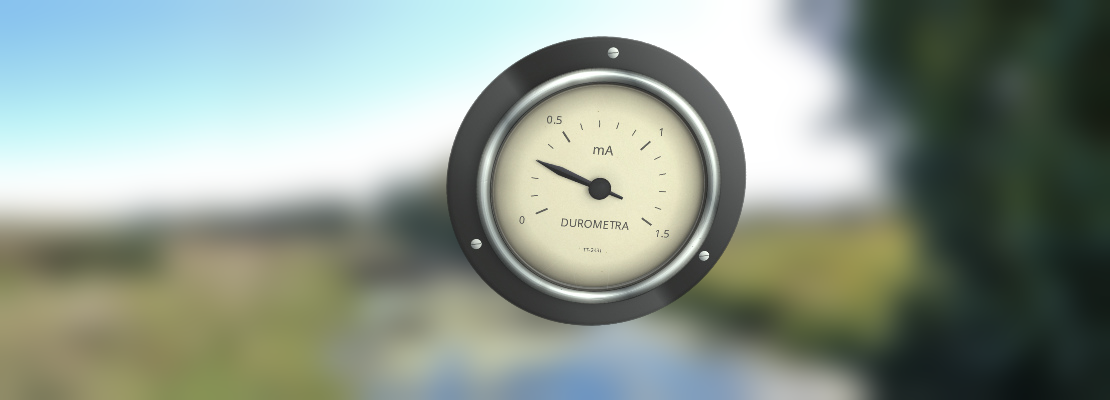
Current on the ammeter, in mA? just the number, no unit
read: 0.3
